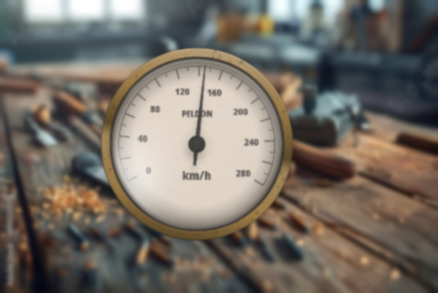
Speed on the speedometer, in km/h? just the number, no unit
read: 145
